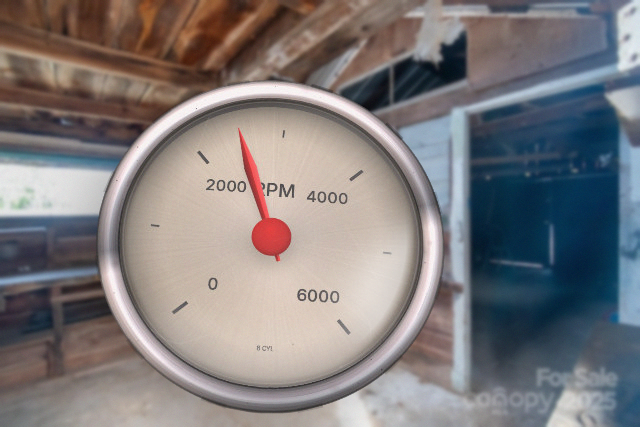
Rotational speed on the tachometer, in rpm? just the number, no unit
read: 2500
